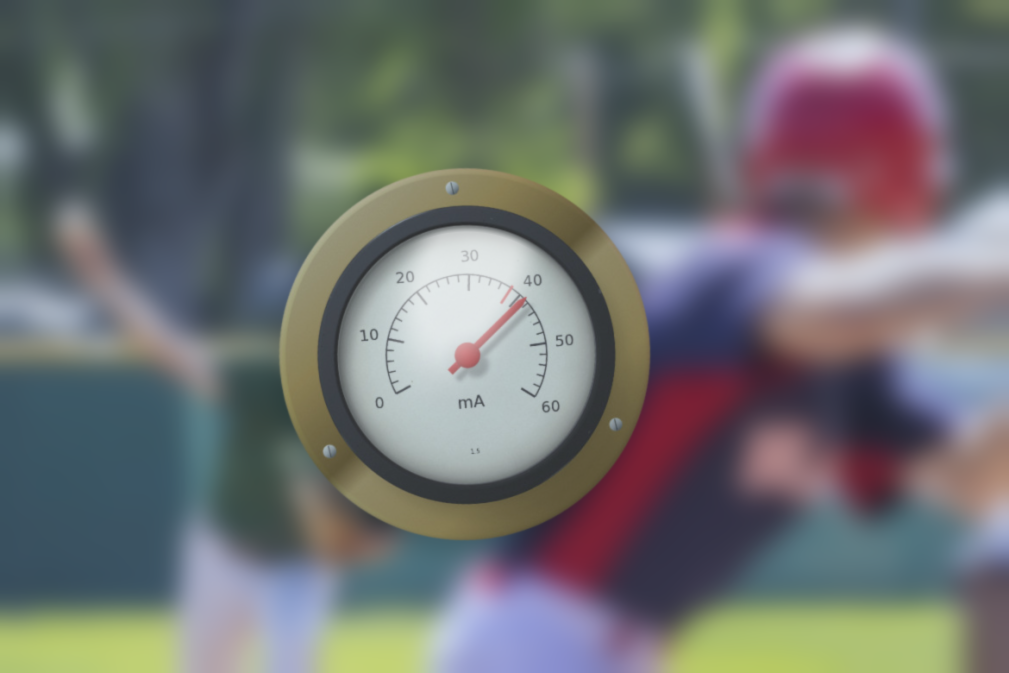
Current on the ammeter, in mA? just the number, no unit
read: 41
